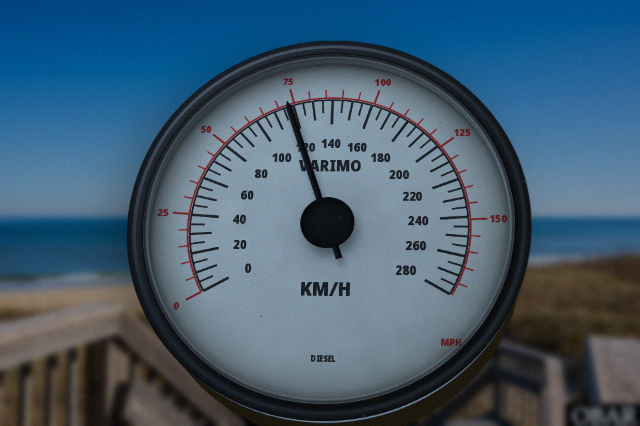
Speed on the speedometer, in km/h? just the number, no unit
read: 117.5
